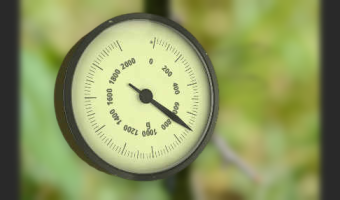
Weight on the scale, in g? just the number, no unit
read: 700
